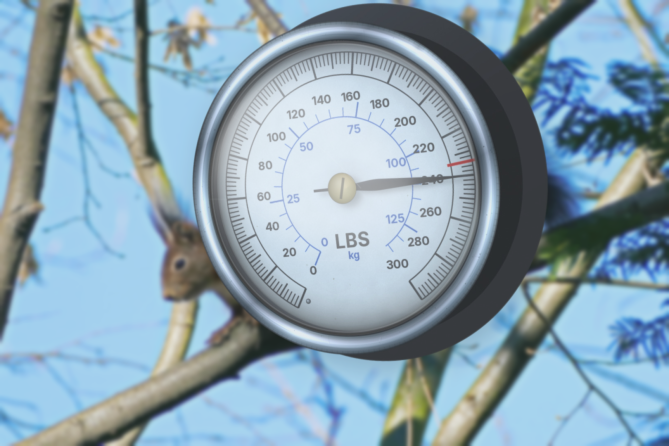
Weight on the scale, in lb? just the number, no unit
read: 240
